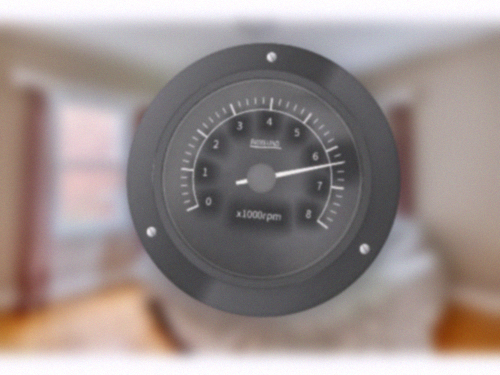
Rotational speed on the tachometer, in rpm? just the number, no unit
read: 6400
